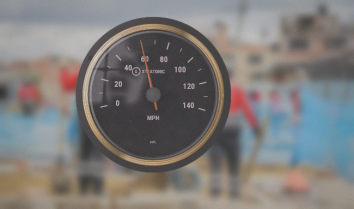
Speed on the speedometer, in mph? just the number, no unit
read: 60
